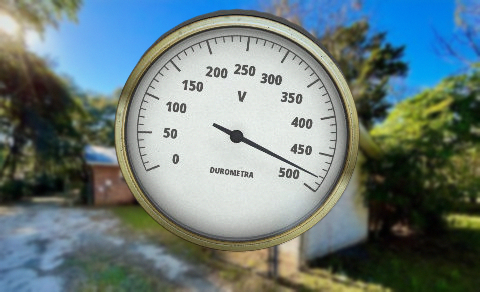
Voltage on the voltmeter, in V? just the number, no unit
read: 480
